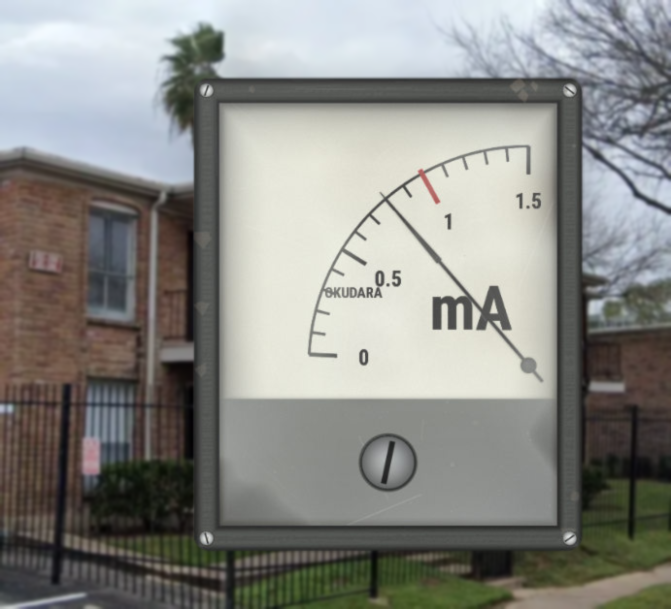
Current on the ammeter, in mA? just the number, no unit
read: 0.8
